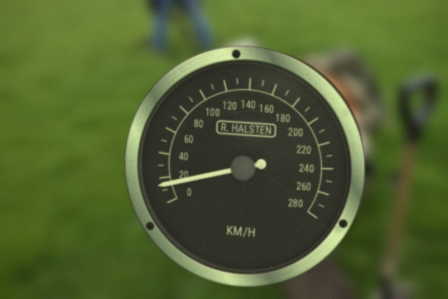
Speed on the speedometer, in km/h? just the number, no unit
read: 15
